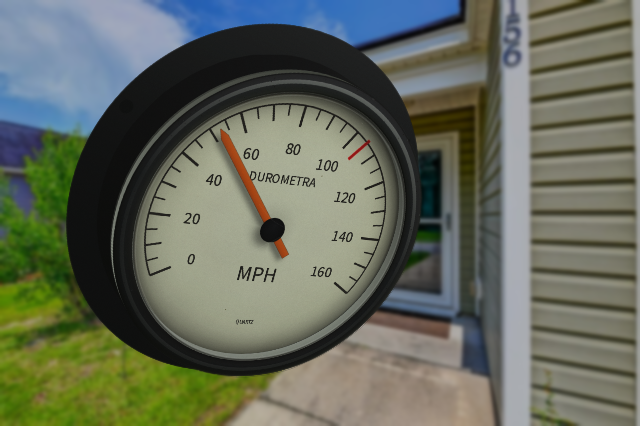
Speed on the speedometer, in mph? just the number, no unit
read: 52.5
